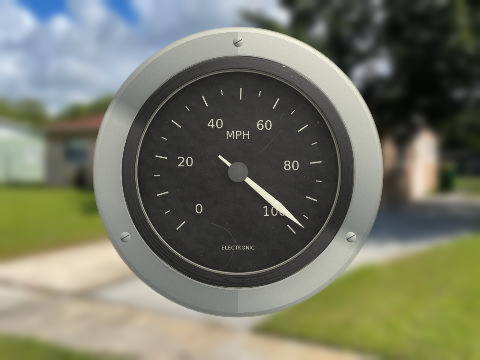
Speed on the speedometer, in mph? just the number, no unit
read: 97.5
